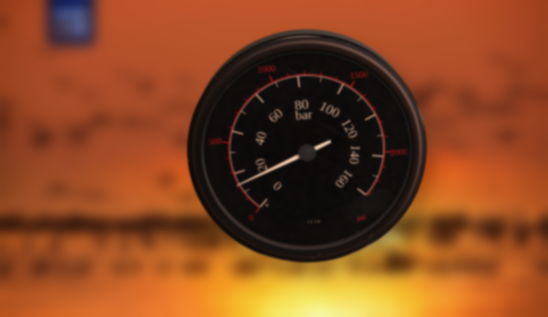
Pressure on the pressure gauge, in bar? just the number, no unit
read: 15
